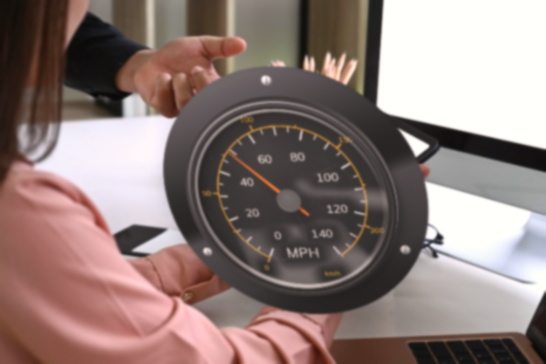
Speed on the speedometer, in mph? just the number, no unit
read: 50
